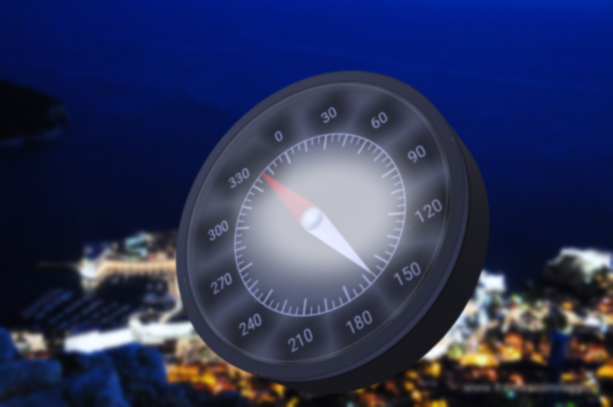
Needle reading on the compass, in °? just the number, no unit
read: 340
